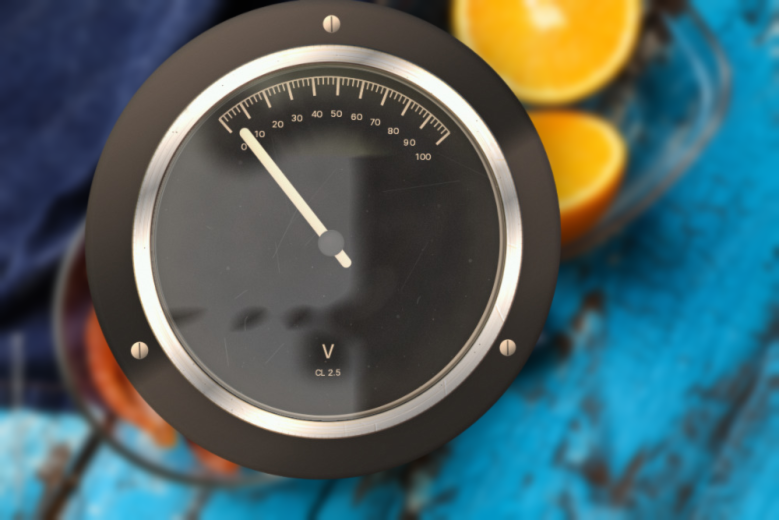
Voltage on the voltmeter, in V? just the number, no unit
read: 4
